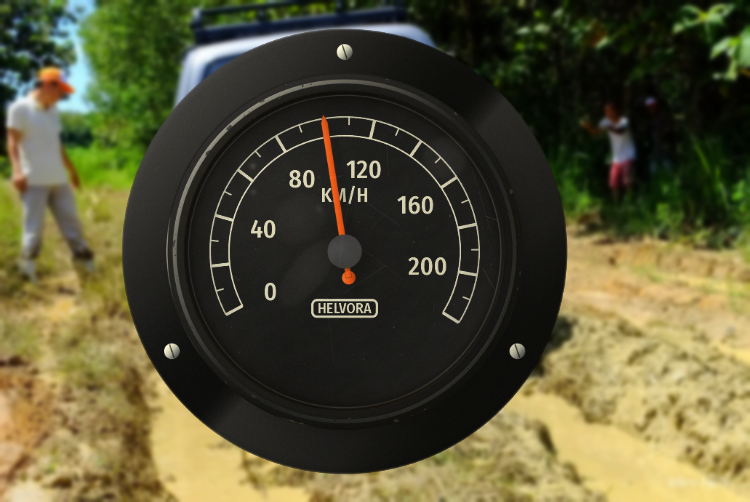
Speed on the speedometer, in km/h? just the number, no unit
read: 100
